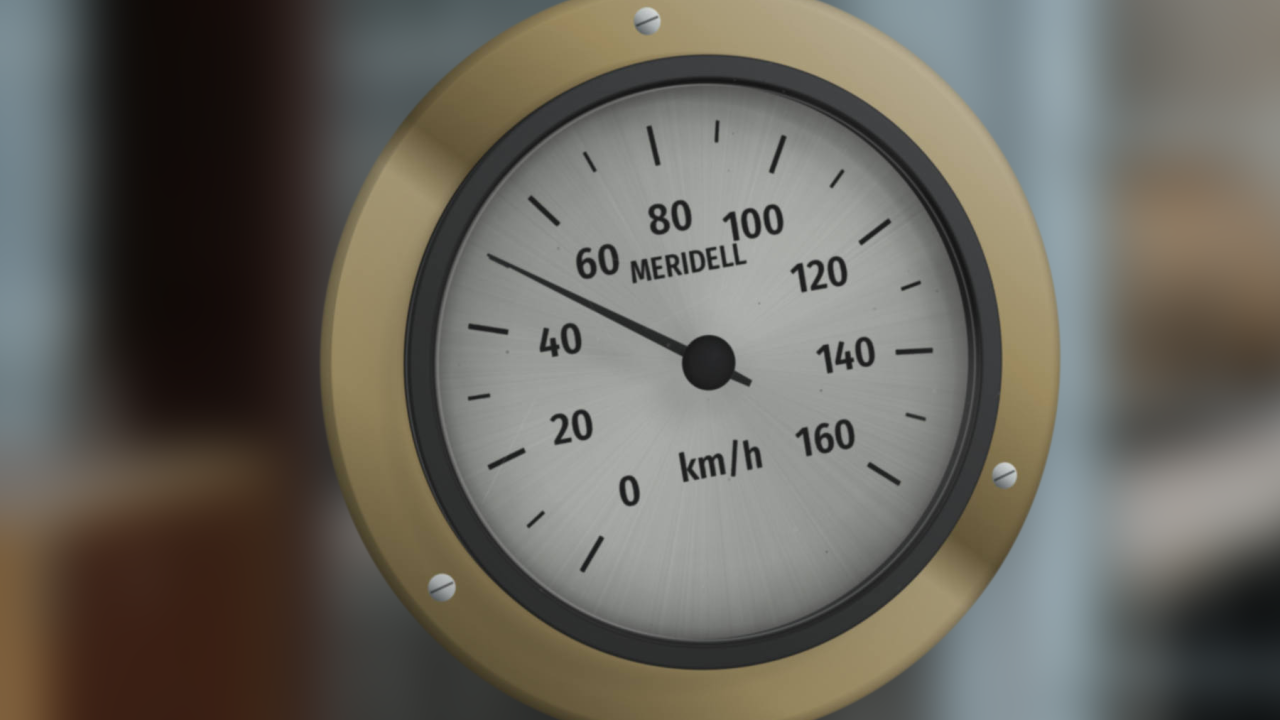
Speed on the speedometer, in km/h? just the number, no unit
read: 50
